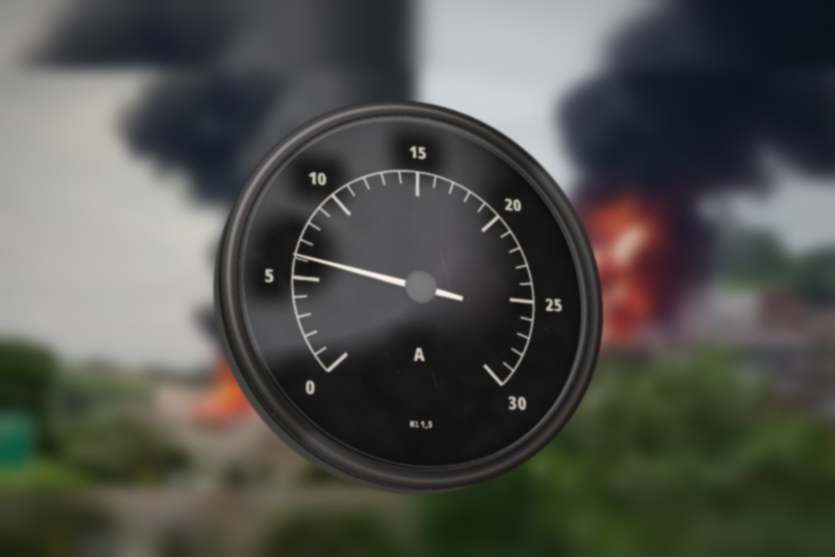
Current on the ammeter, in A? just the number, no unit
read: 6
